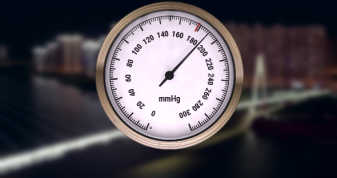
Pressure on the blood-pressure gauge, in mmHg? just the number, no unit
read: 190
